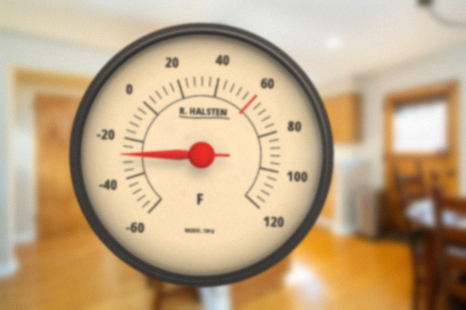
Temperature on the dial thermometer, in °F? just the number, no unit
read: -28
